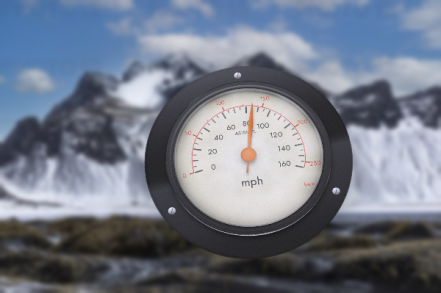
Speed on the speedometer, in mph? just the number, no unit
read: 85
